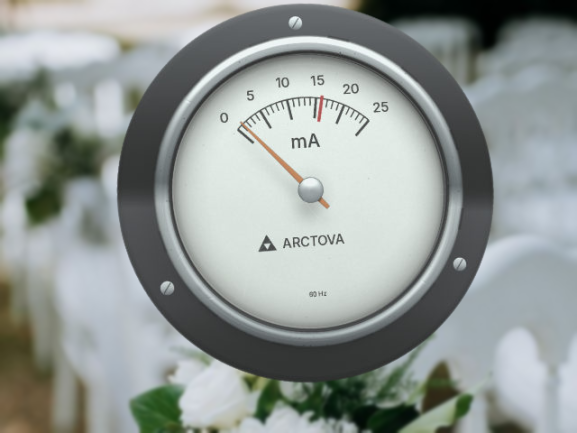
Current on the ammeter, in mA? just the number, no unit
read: 1
